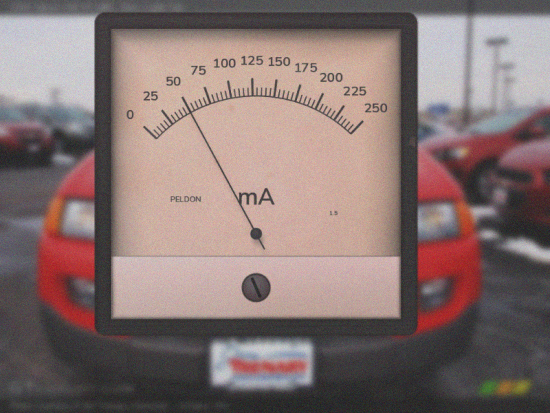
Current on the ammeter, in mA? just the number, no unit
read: 50
